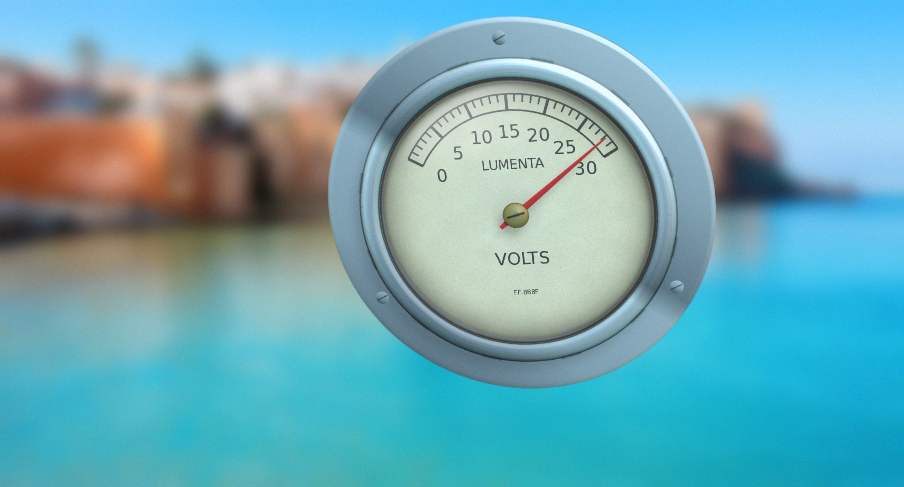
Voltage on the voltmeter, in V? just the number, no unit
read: 28
